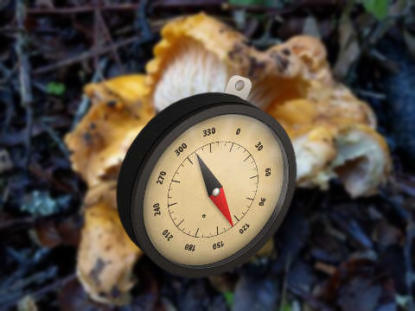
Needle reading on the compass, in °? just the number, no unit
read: 130
